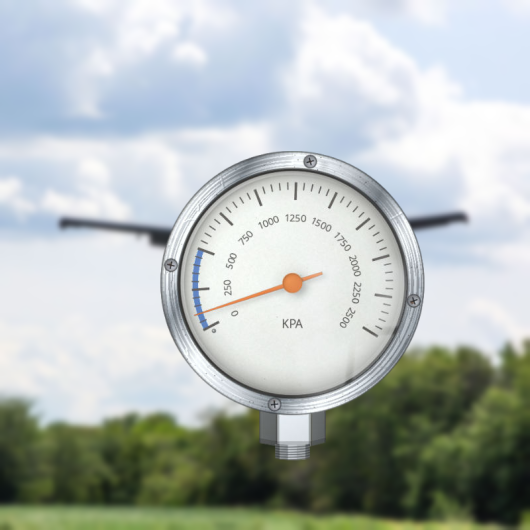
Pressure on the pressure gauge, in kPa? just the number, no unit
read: 100
